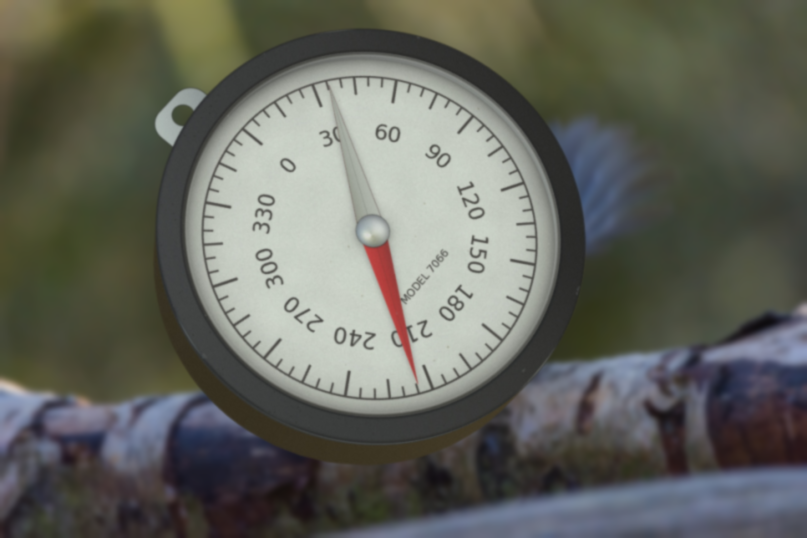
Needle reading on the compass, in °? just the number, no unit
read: 215
